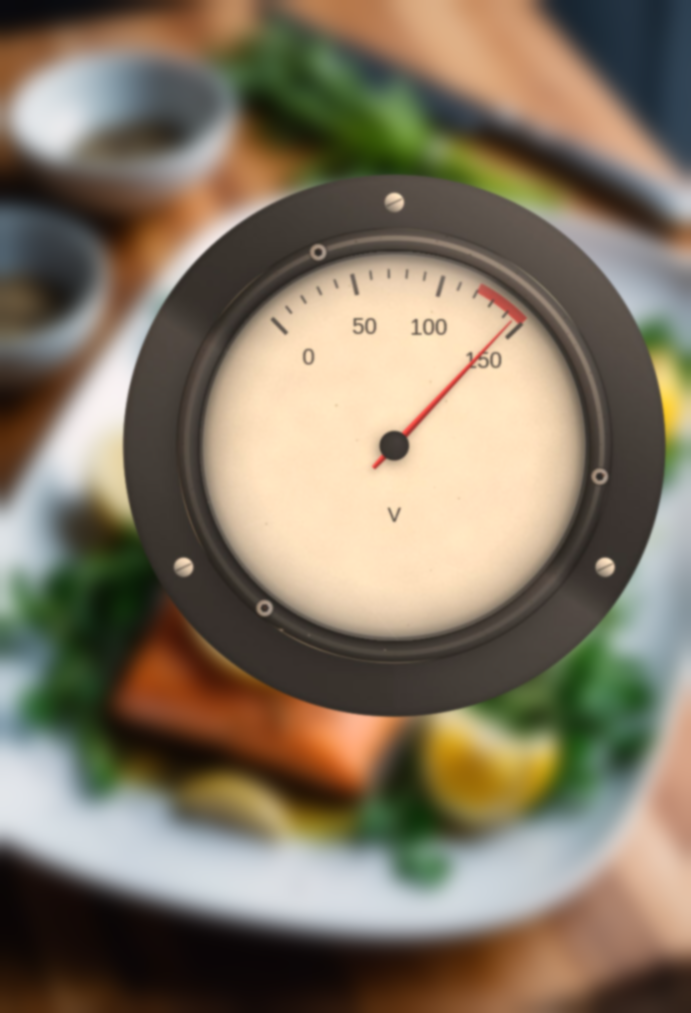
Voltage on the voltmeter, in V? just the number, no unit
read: 145
